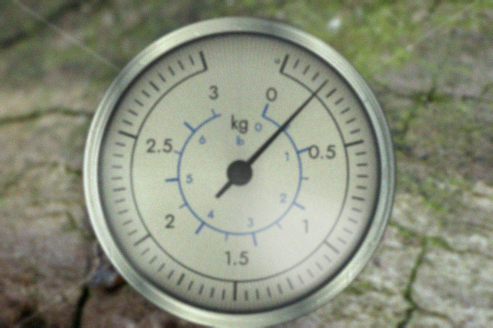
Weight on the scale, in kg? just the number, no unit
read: 0.2
